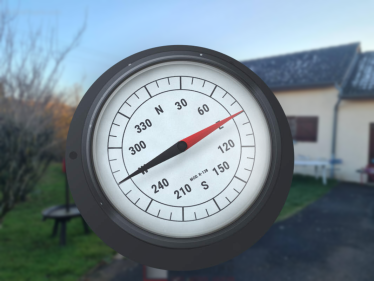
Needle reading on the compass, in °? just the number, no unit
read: 90
